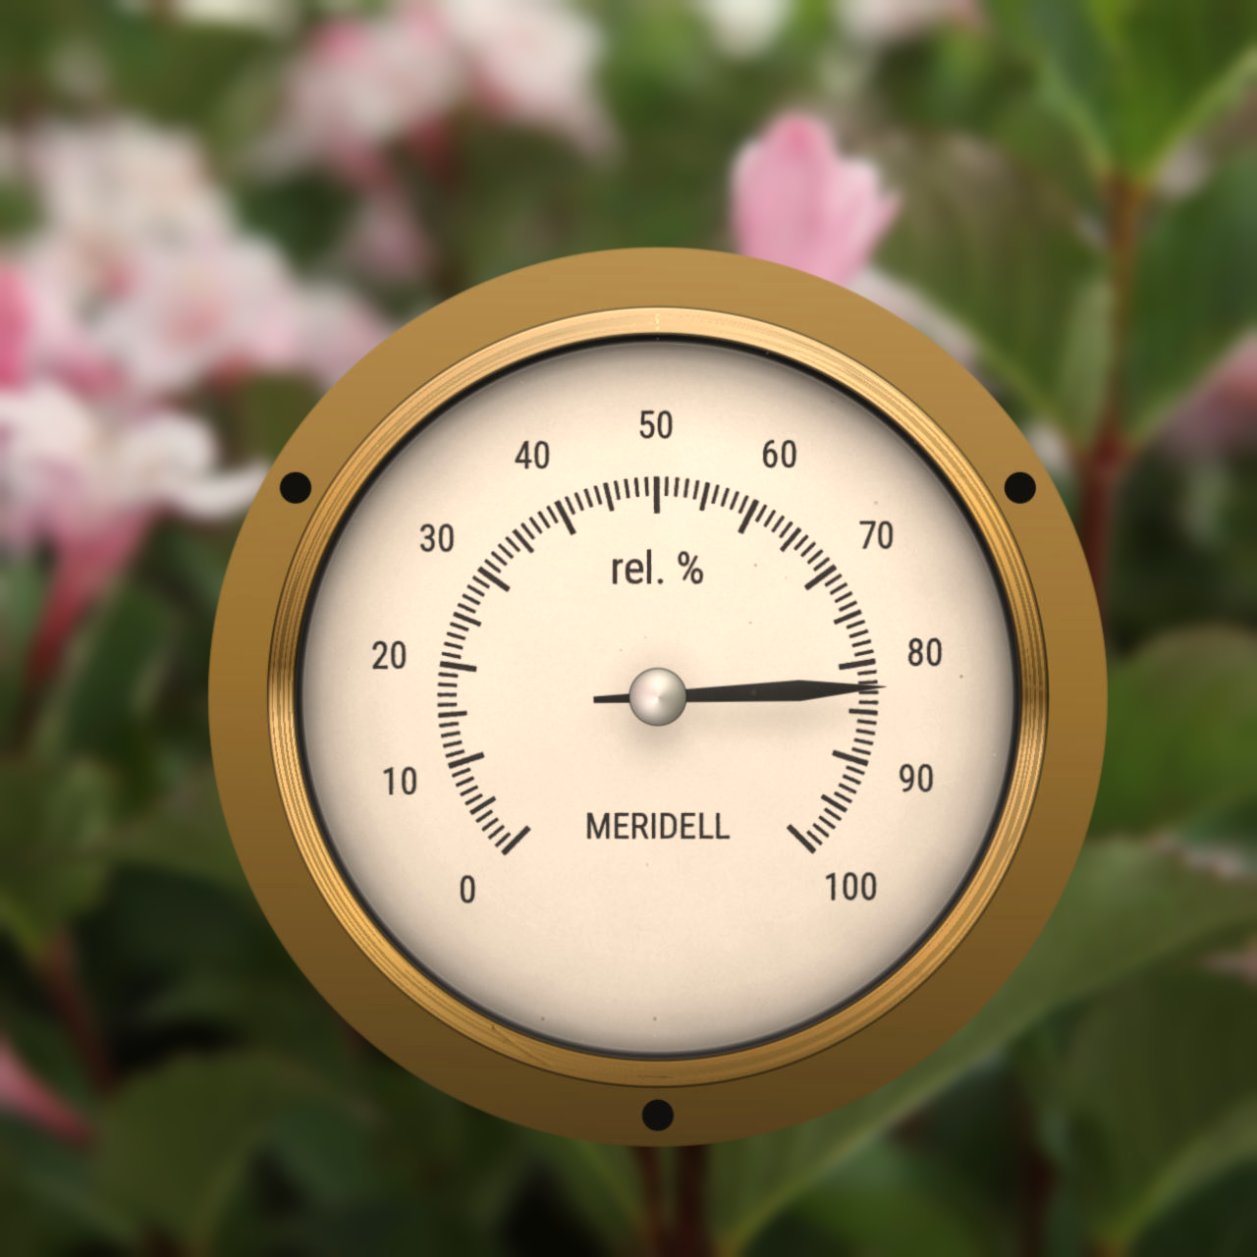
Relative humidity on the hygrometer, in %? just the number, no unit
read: 82.5
